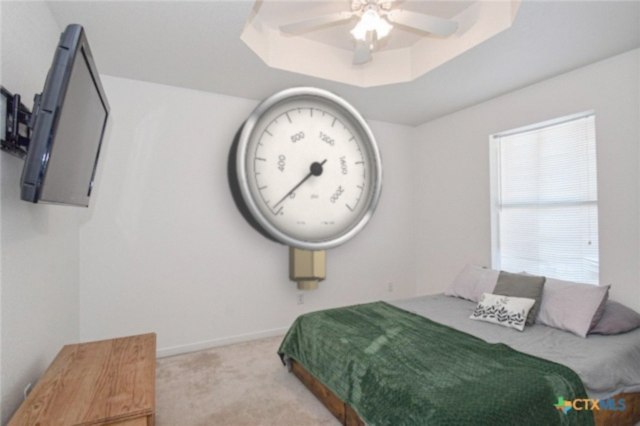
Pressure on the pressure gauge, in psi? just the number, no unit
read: 50
